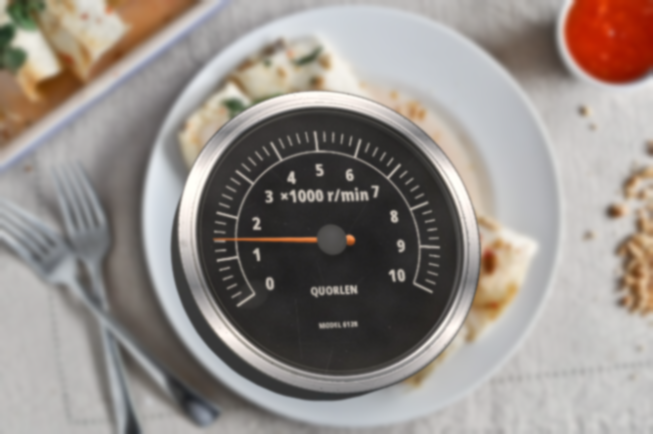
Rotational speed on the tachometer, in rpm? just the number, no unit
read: 1400
